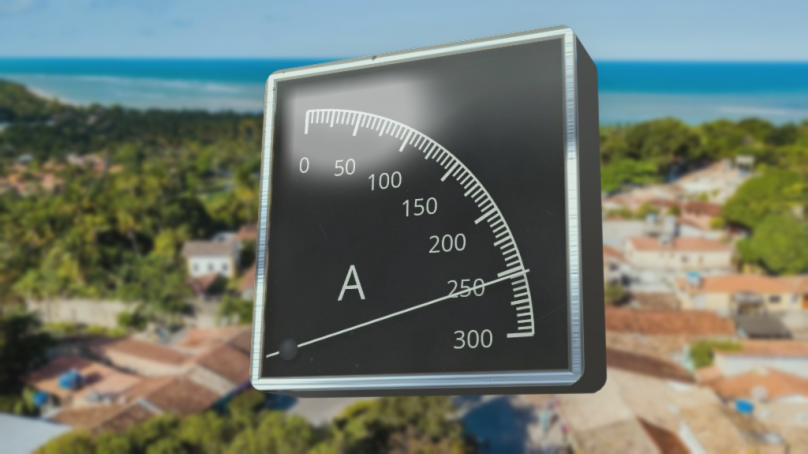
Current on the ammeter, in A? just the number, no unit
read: 255
